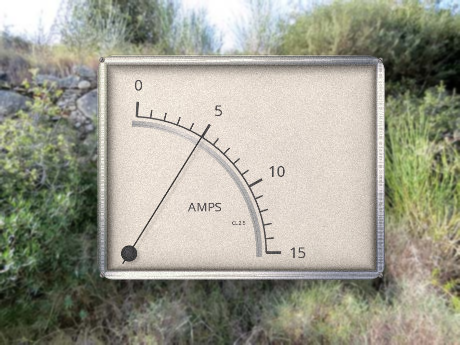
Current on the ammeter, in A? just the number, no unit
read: 5
